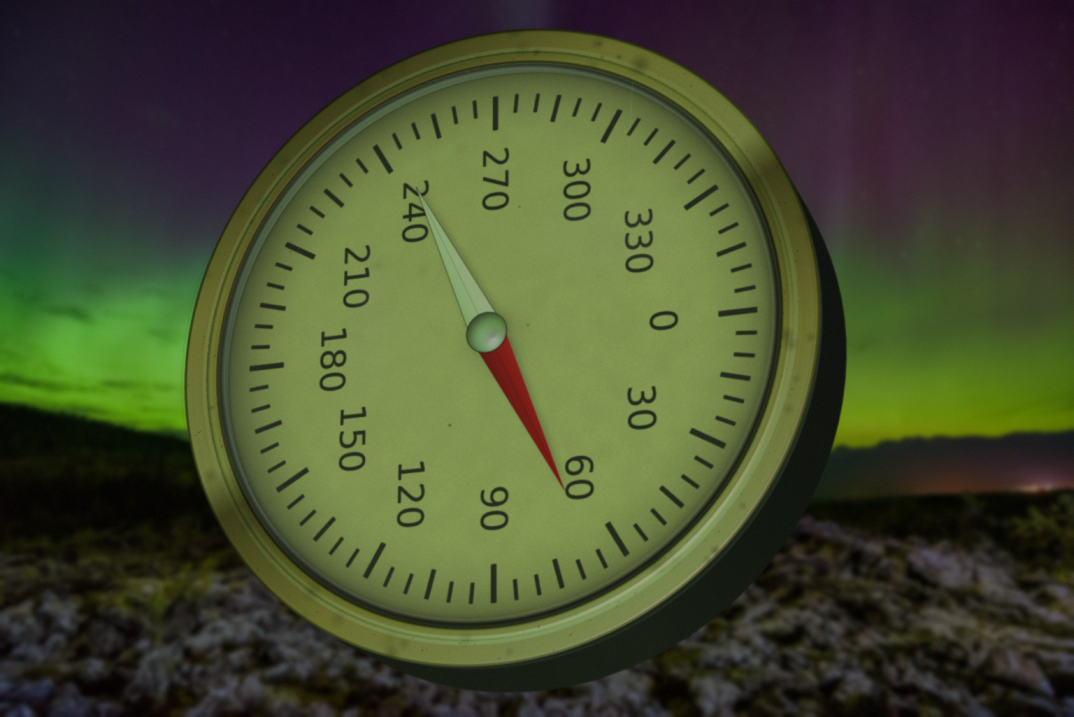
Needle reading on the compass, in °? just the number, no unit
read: 65
